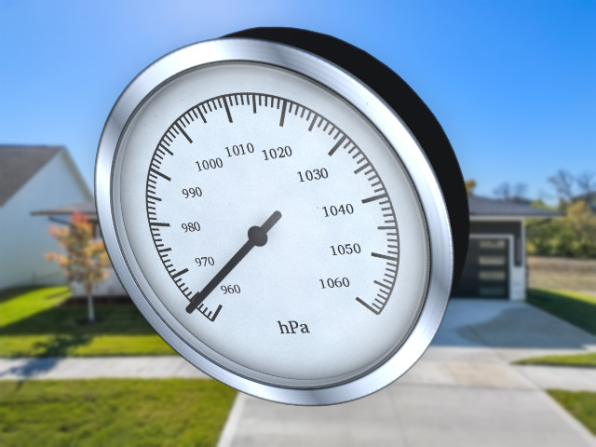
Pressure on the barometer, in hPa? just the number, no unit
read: 964
